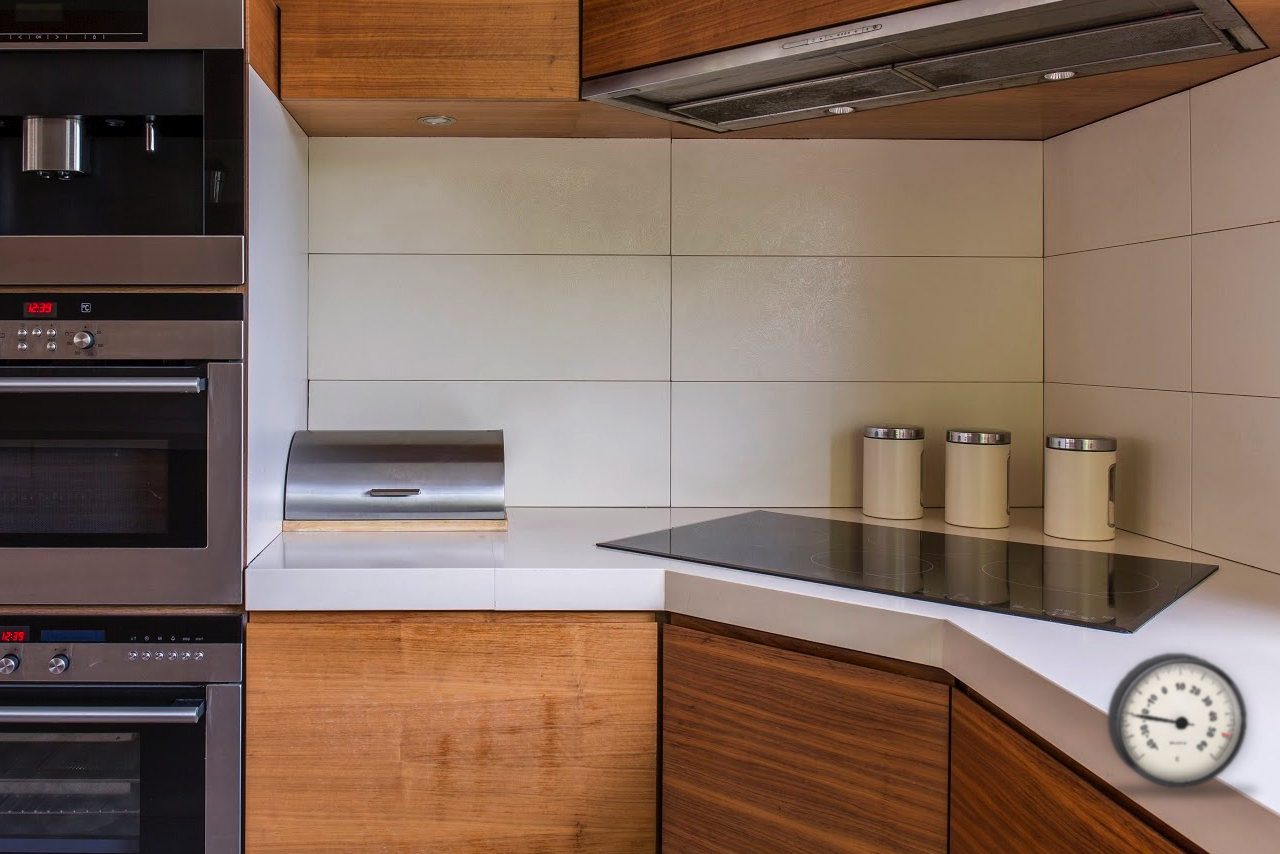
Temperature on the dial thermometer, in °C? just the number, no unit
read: -20
